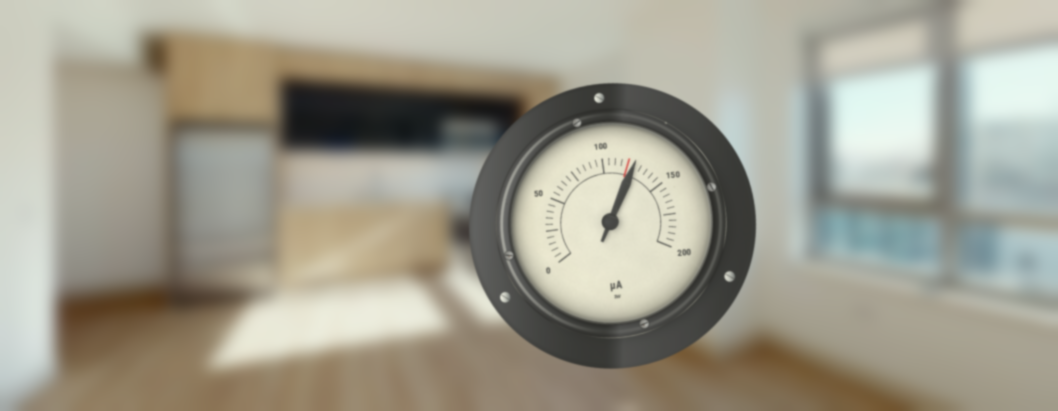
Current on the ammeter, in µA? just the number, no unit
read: 125
